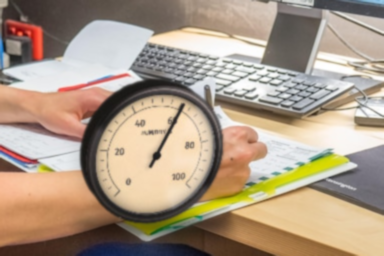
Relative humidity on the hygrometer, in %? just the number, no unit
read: 60
